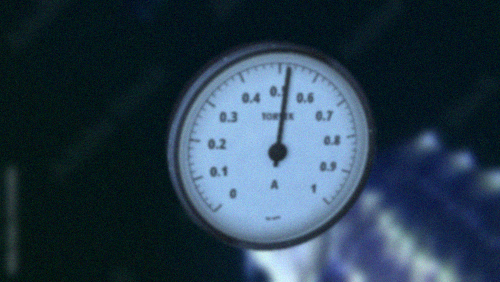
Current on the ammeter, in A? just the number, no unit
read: 0.52
